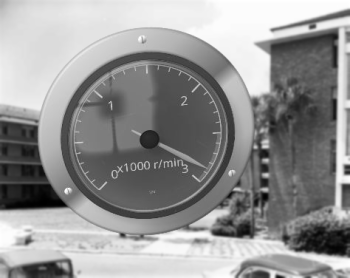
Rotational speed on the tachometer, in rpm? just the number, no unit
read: 2850
